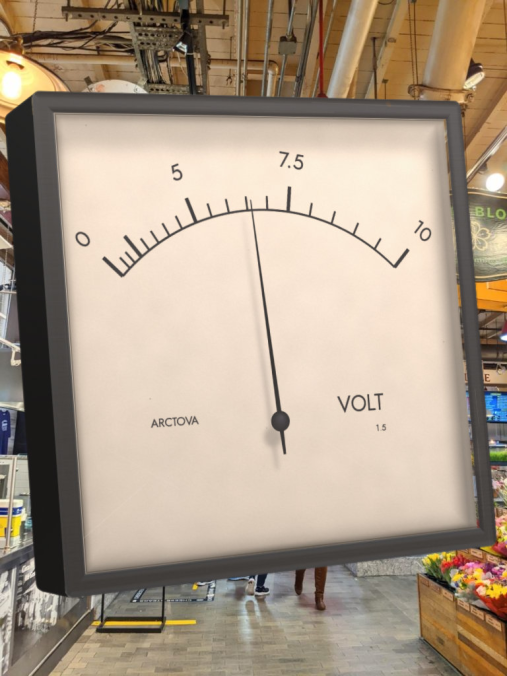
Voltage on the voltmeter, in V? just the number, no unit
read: 6.5
